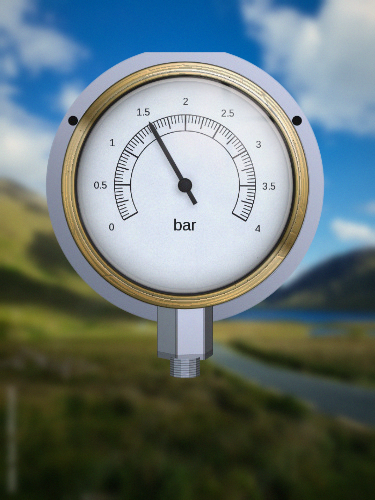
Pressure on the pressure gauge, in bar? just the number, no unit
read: 1.5
